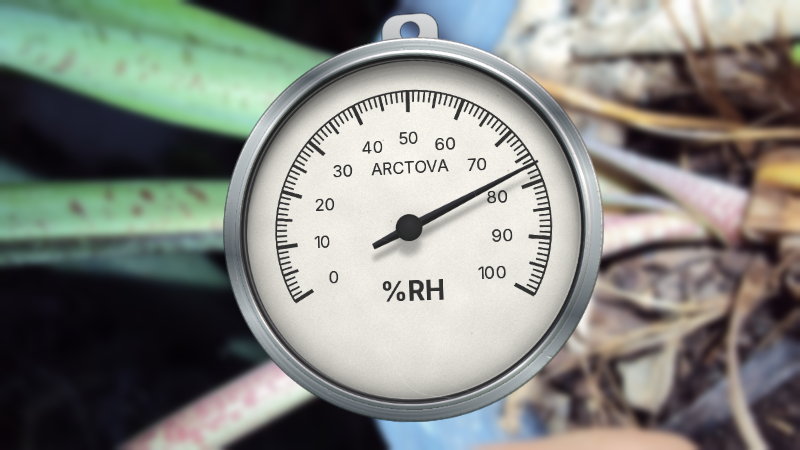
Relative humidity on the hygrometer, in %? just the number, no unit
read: 77
